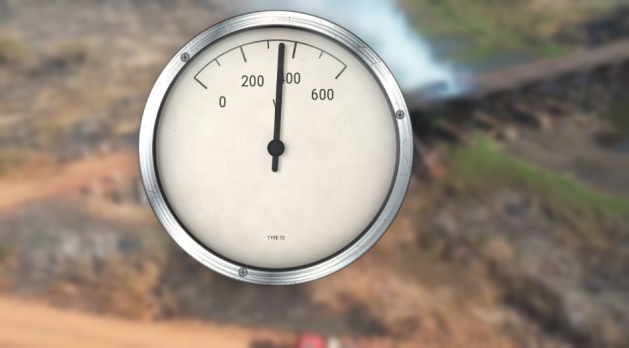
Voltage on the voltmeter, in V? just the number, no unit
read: 350
